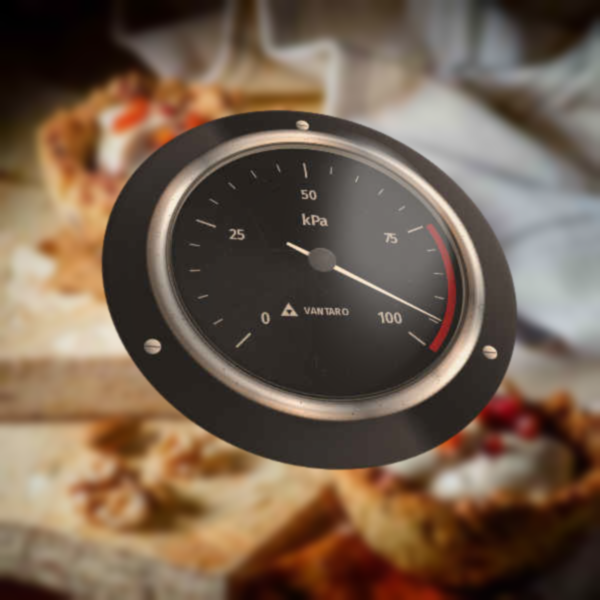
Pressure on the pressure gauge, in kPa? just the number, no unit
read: 95
